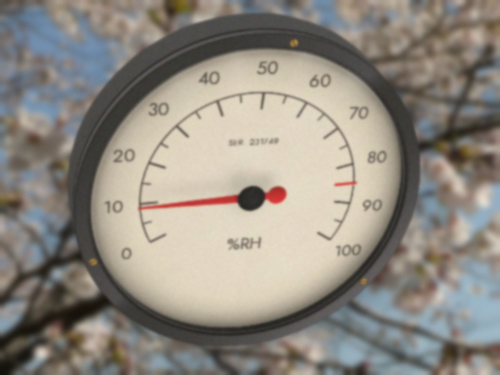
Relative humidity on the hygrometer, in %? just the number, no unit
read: 10
